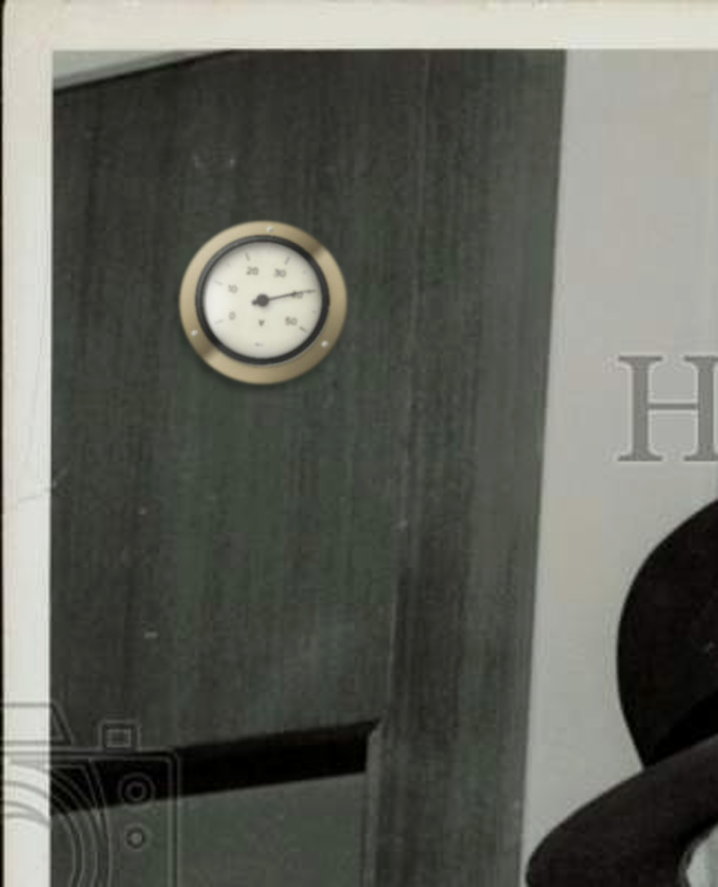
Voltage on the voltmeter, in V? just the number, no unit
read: 40
